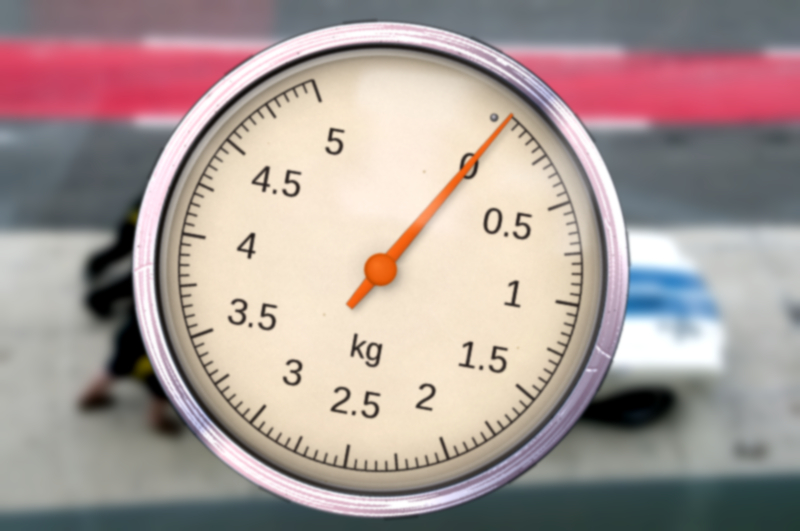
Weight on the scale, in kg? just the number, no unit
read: 0
